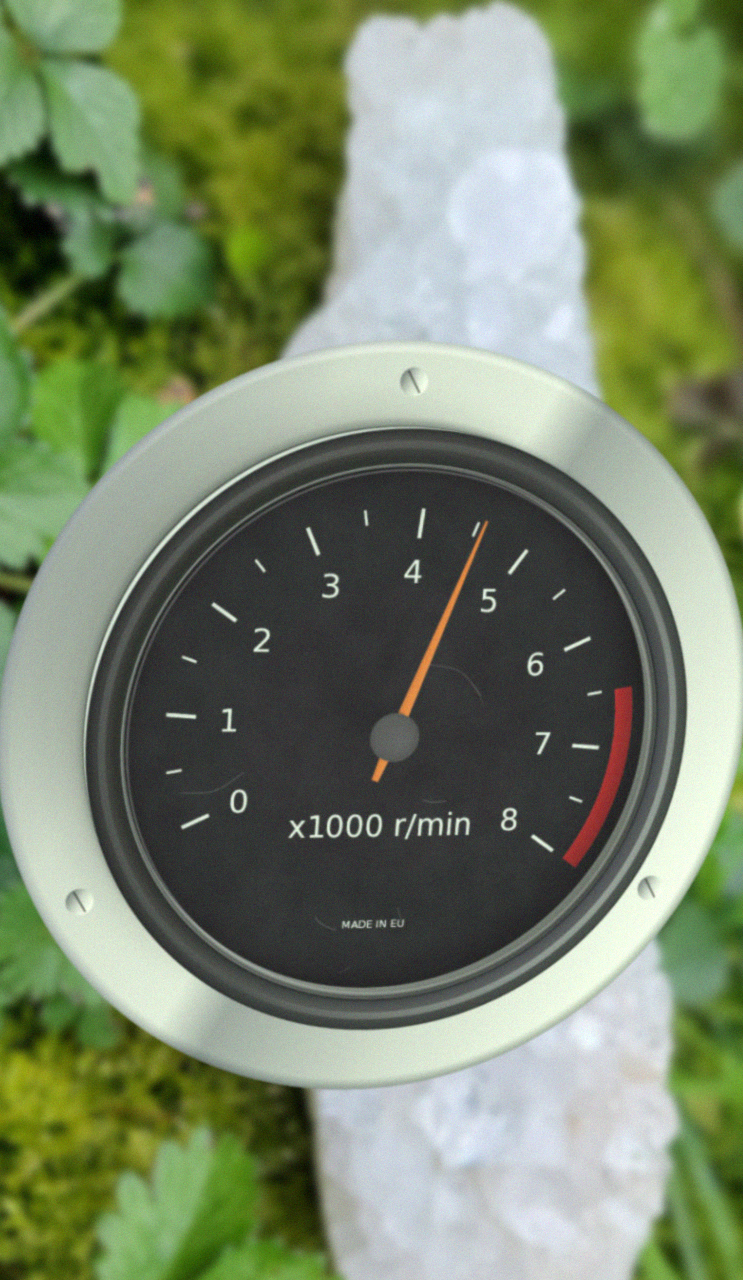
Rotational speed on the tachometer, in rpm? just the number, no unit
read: 4500
